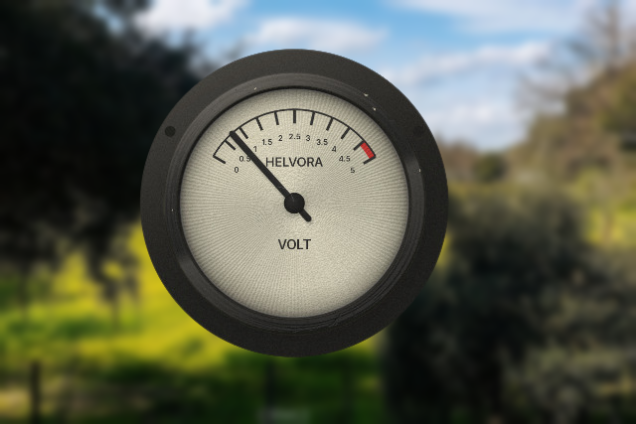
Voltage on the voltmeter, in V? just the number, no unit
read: 0.75
